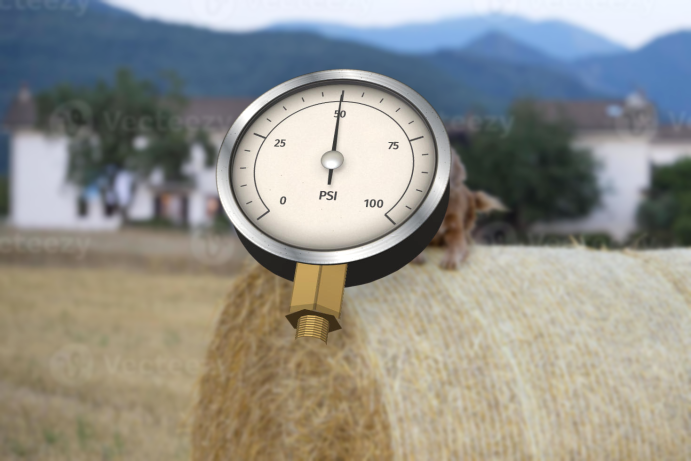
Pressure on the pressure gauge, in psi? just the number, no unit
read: 50
